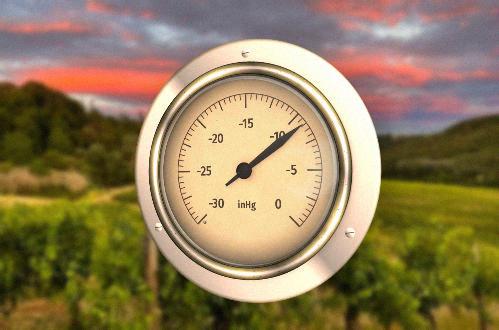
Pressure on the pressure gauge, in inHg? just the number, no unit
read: -9
